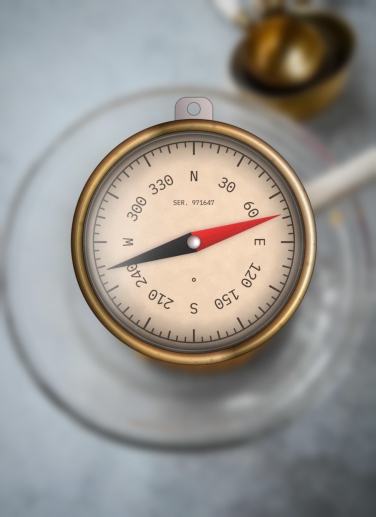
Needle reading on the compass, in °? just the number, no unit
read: 72.5
